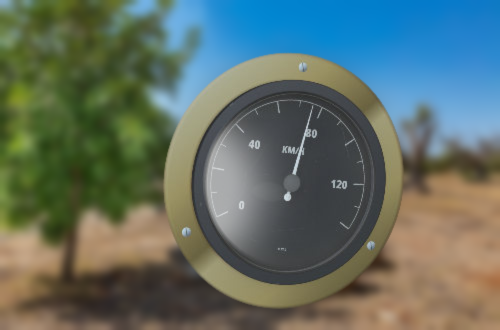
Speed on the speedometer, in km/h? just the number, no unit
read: 75
